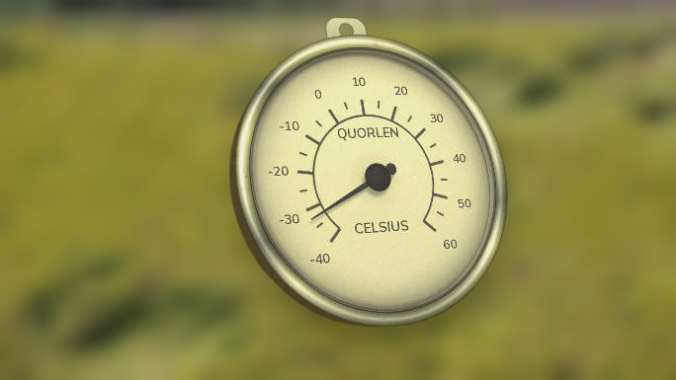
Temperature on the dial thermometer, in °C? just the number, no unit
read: -32.5
